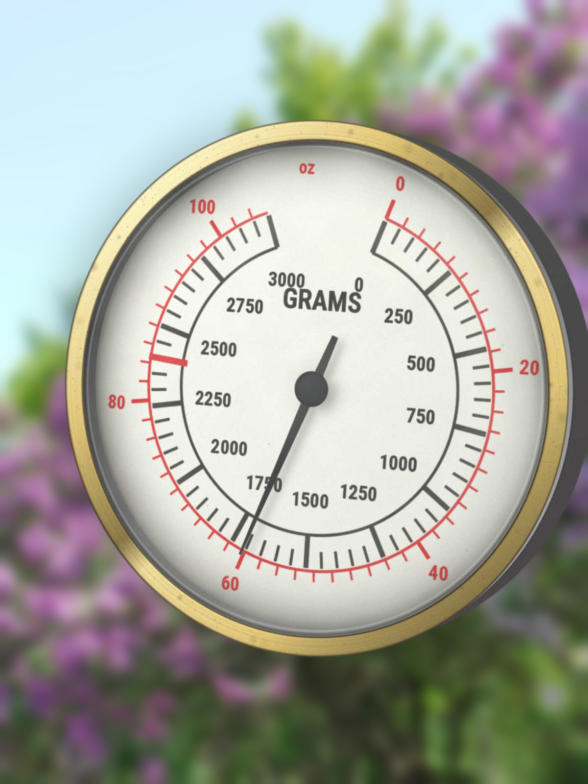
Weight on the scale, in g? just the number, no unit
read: 1700
